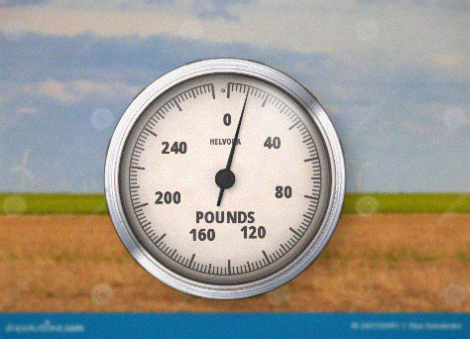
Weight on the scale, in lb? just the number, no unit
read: 10
